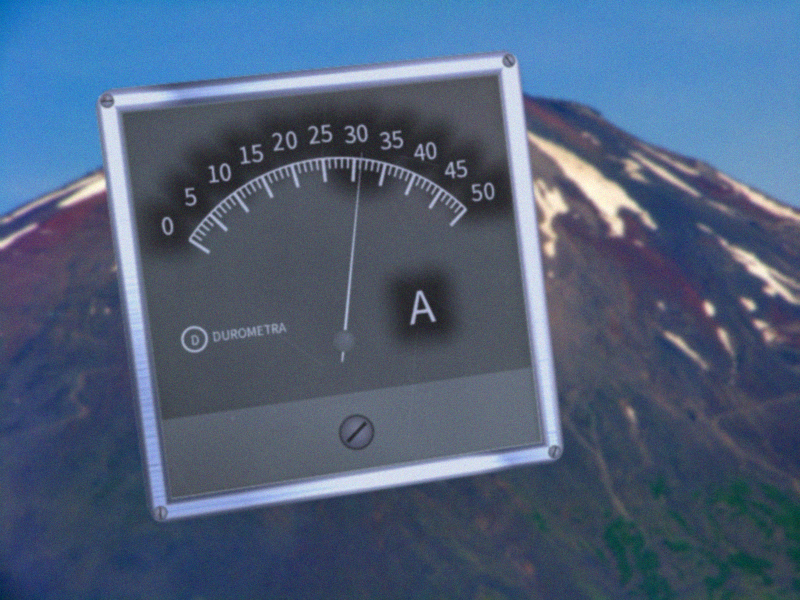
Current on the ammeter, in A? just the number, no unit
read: 31
